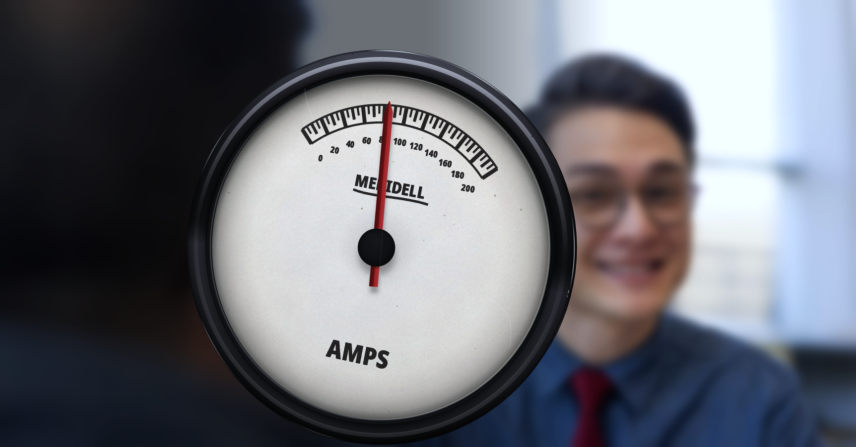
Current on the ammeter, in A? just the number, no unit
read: 85
